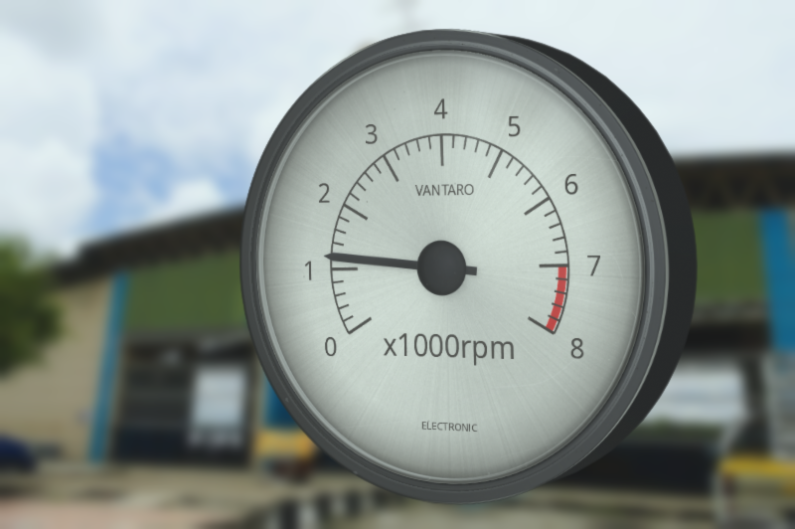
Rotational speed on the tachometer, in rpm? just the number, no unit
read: 1200
